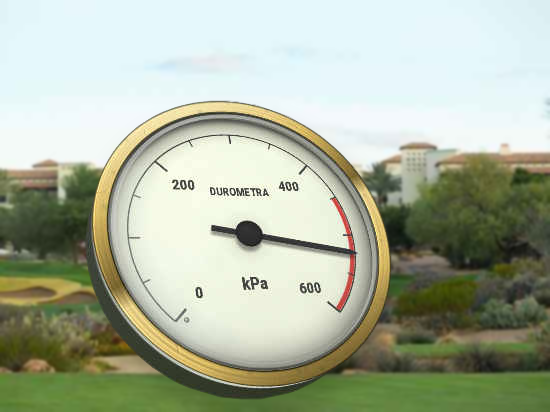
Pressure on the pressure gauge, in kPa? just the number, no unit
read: 525
